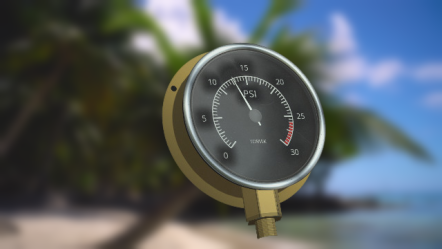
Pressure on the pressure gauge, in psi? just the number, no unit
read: 12.5
